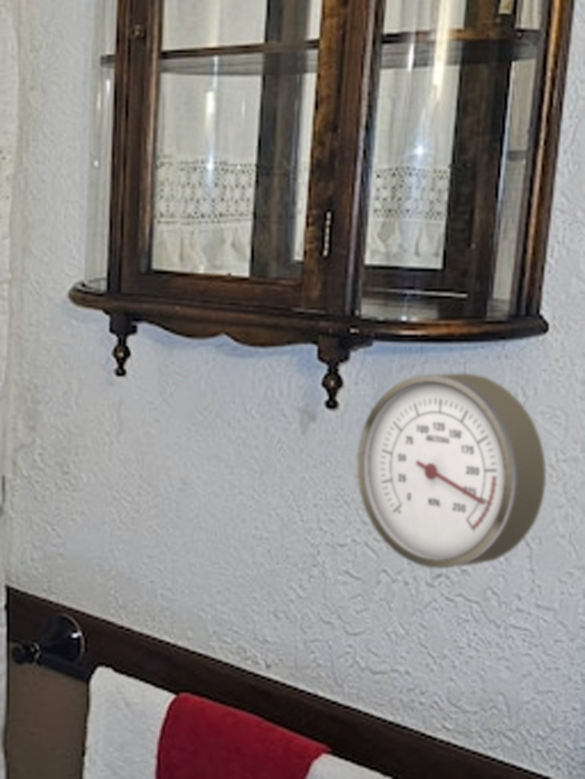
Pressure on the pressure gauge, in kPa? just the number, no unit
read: 225
